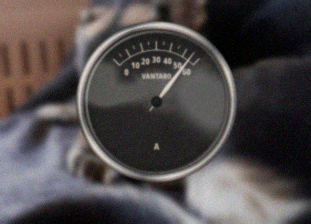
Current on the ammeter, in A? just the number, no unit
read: 55
